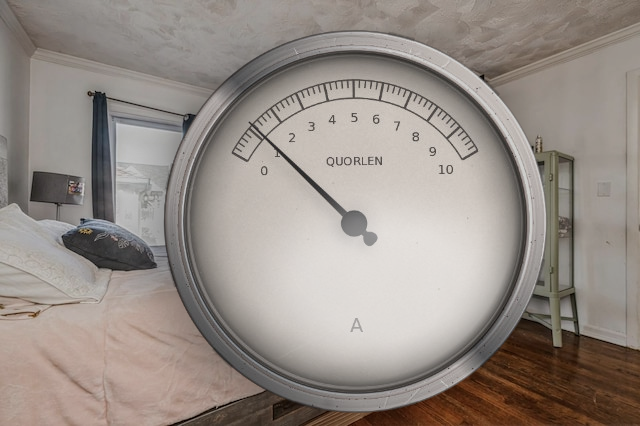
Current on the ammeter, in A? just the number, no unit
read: 1.2
